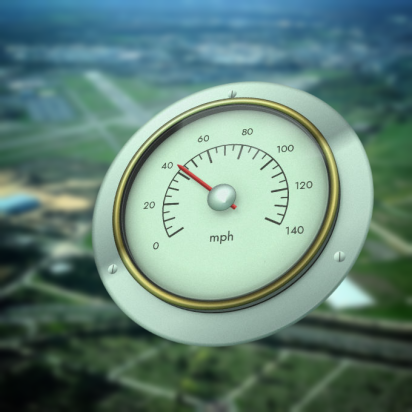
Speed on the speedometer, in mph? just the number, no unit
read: 42.5
